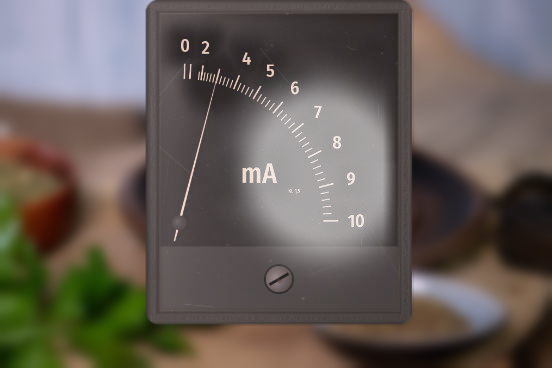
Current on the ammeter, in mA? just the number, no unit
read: 3
